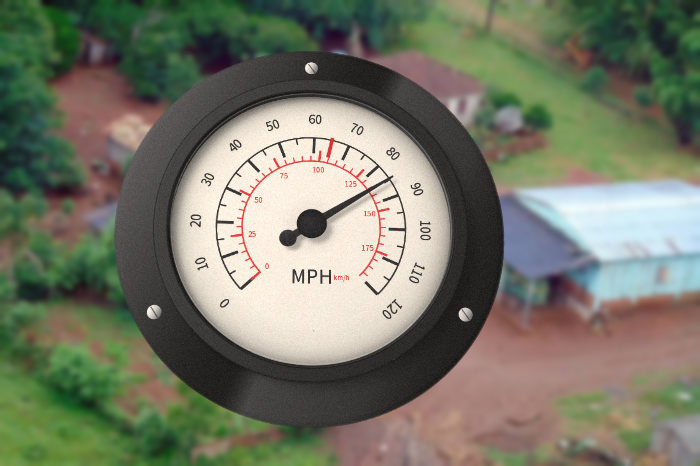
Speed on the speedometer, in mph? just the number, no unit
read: 85
